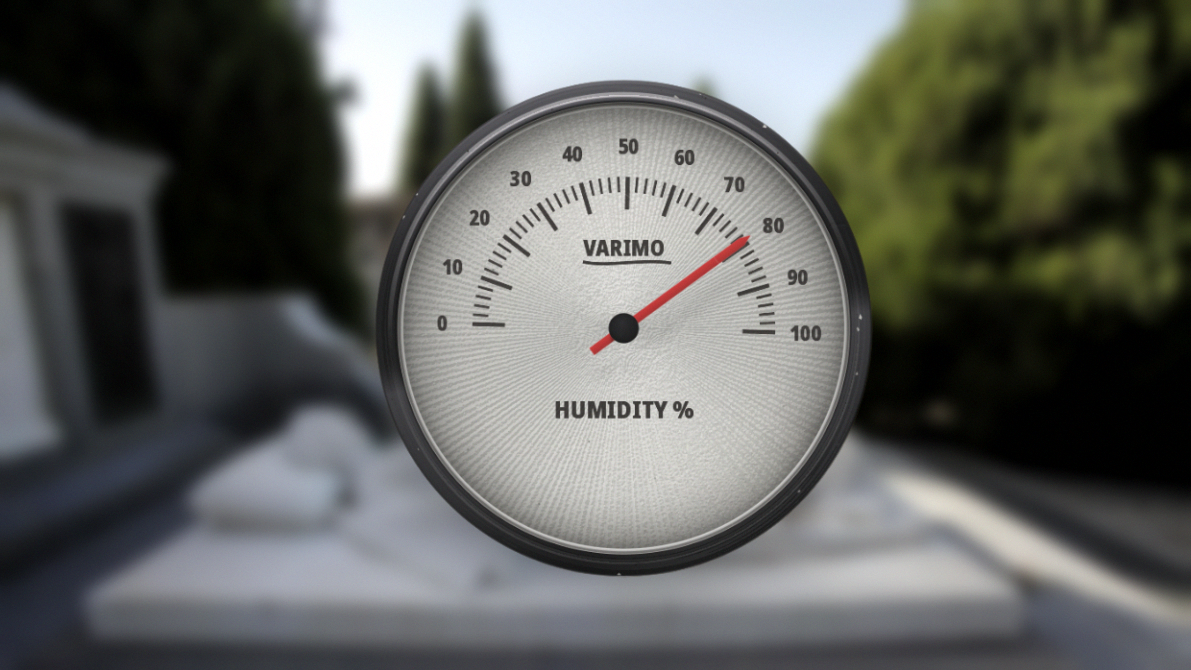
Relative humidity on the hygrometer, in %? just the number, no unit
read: 79
